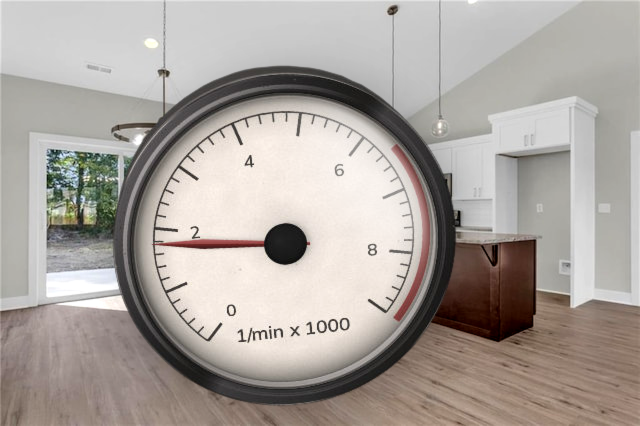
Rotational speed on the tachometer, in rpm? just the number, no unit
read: 1800
